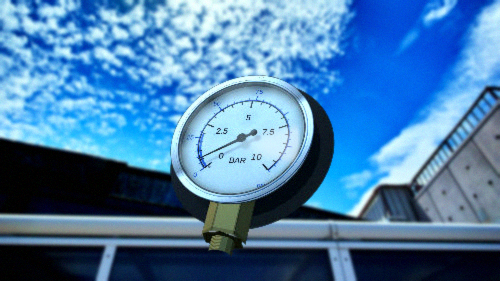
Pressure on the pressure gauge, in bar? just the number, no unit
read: 0.5
